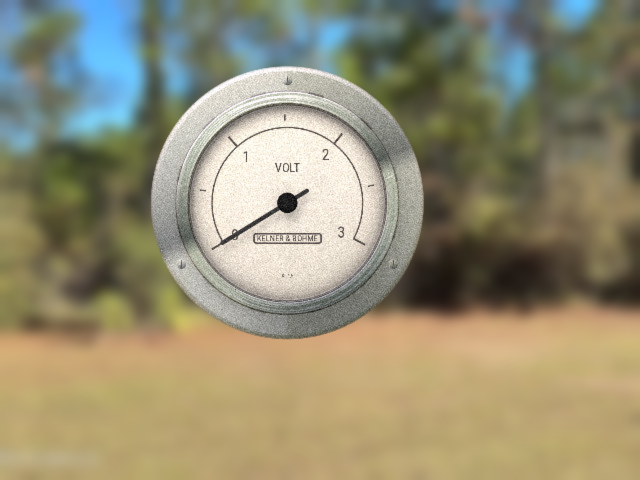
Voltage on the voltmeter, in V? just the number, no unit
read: 0
